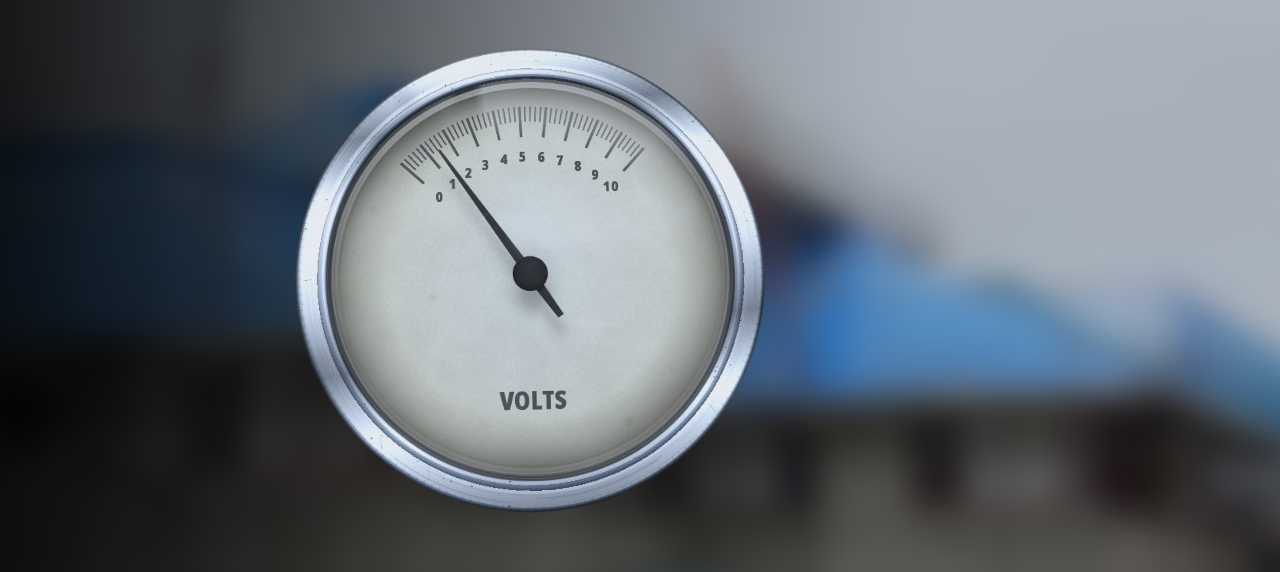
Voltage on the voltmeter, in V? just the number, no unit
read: 1.4
